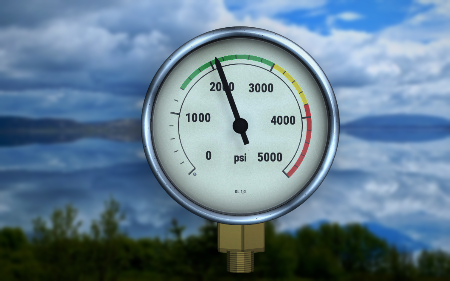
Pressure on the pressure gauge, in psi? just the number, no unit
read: 2100
